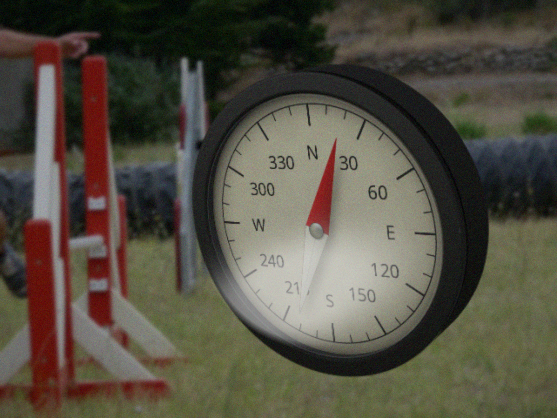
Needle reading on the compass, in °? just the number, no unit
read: 20
